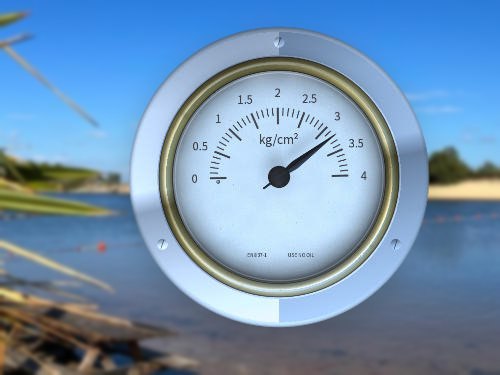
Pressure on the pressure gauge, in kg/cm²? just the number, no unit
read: 3.2
